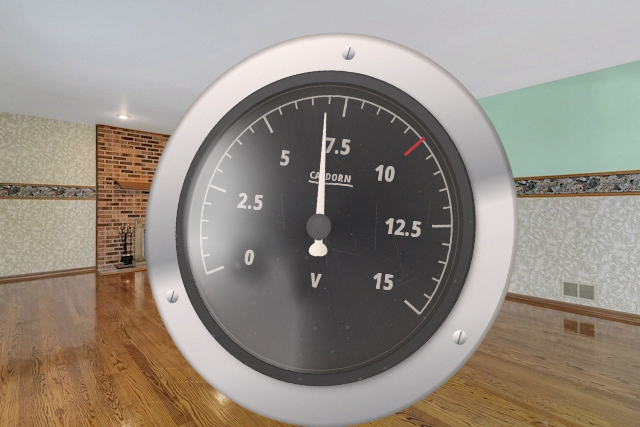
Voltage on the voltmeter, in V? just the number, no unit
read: 7
